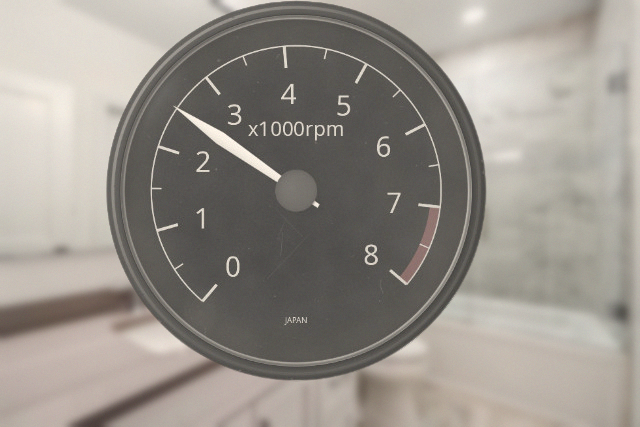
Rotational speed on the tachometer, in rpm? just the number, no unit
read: 2500
